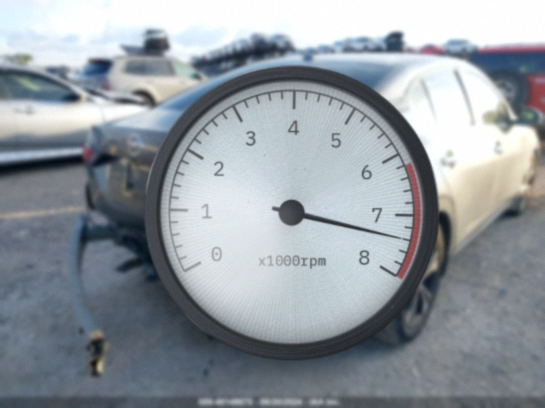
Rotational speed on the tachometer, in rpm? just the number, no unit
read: 7400
